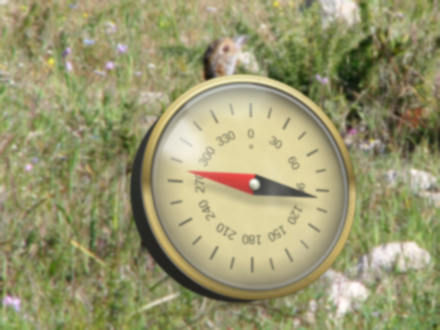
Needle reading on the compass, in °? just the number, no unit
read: 277.5
